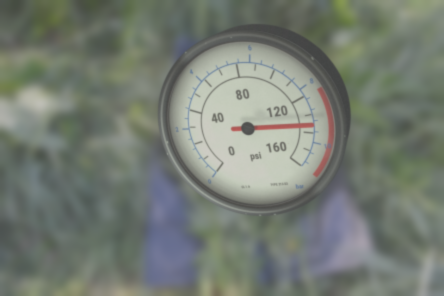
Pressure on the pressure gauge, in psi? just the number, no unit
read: 135
